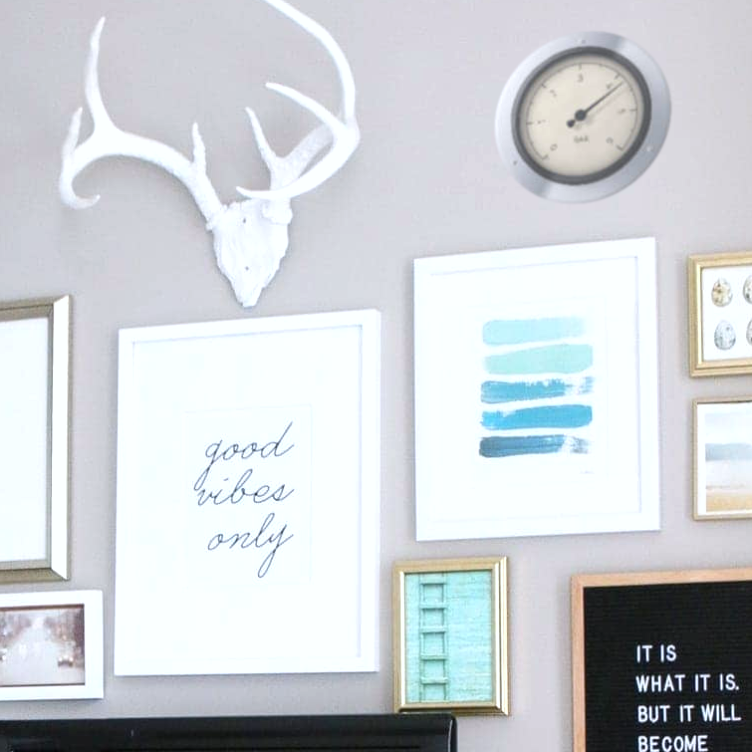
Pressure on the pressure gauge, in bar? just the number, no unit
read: 4.25
